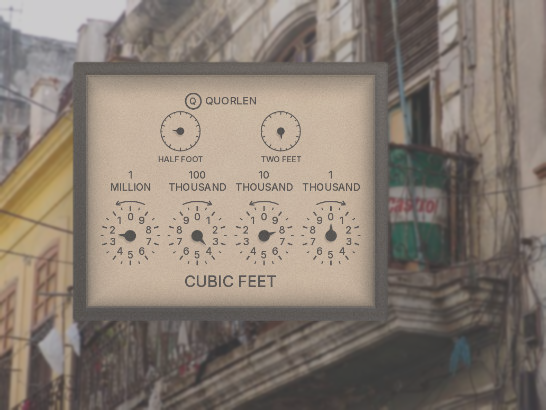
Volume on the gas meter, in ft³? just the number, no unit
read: 238000
